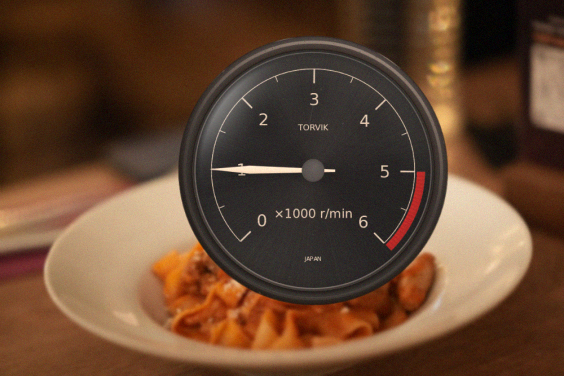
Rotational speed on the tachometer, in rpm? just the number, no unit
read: 1000
